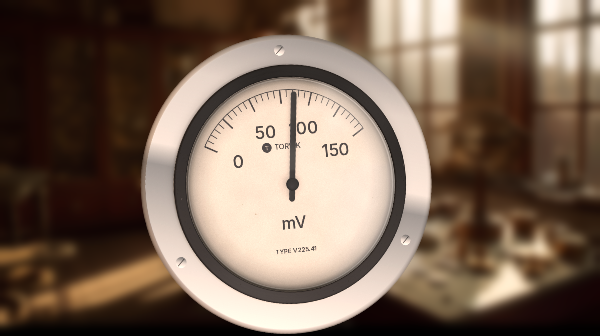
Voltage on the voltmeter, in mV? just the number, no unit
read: 85
